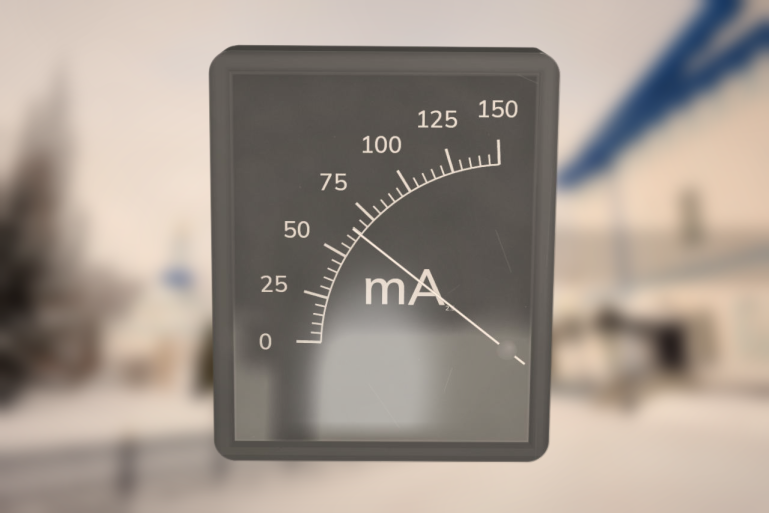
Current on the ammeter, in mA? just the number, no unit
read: 65
